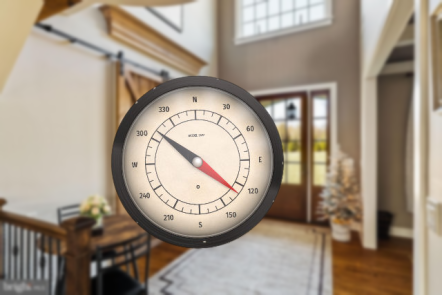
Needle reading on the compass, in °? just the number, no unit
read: 130
